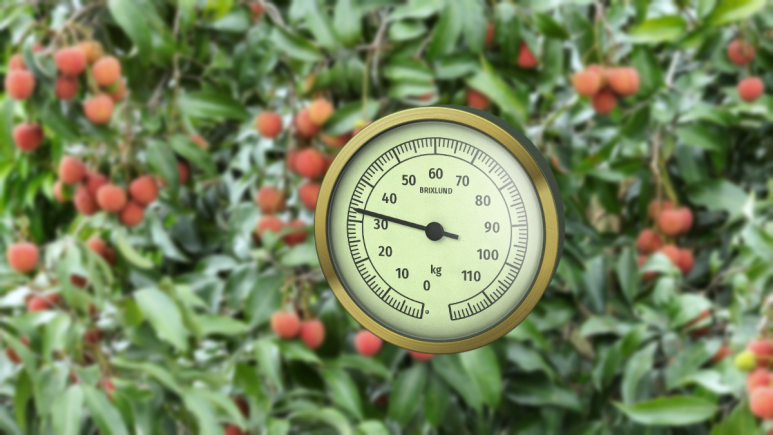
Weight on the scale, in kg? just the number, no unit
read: 33
